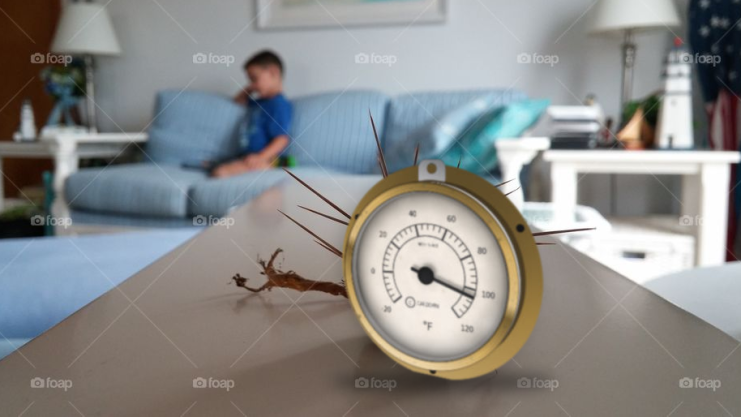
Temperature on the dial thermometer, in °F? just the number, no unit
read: 104
